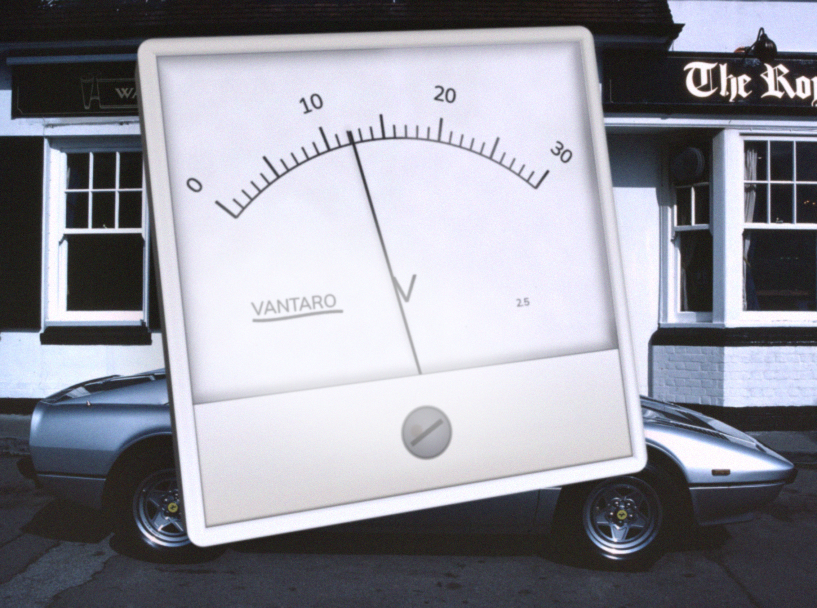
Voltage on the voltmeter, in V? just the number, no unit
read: 12
